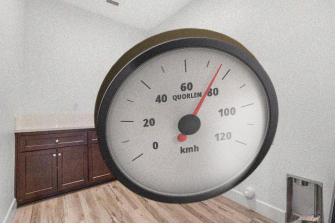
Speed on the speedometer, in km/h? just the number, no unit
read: 75
